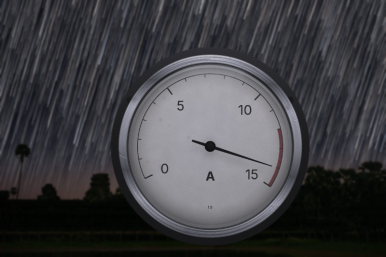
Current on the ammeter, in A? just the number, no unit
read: 14
